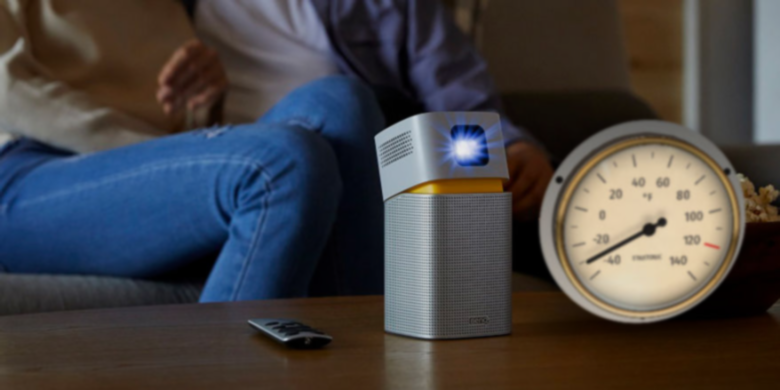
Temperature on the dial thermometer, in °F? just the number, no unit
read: -30
